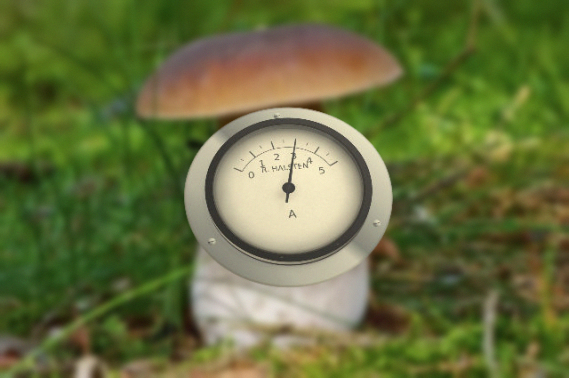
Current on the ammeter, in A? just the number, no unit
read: 3
